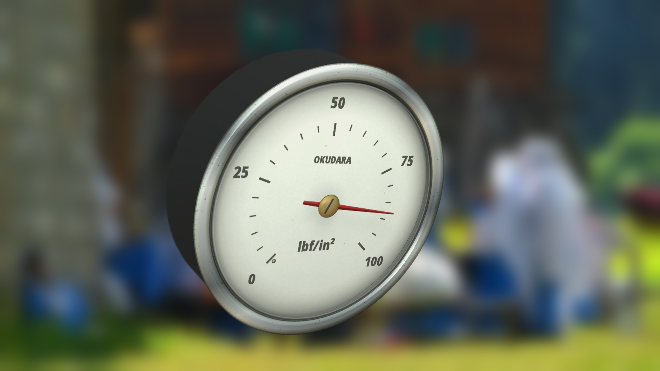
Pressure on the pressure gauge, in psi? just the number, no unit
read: 87.5
